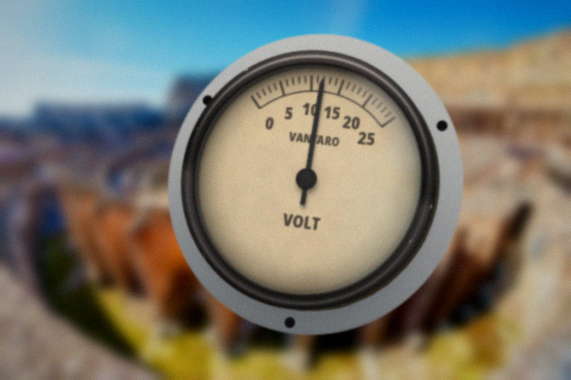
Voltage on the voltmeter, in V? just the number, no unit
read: 12
